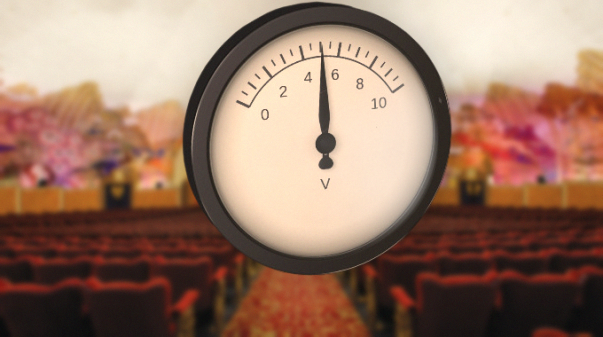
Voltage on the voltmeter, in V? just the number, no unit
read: 5
